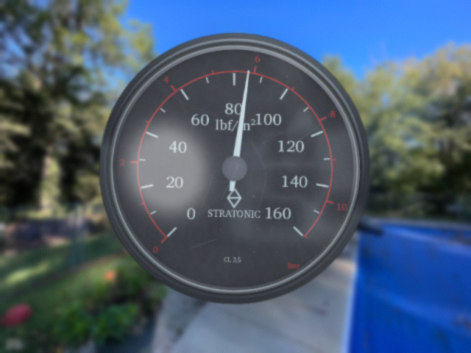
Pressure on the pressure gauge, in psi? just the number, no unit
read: 85
